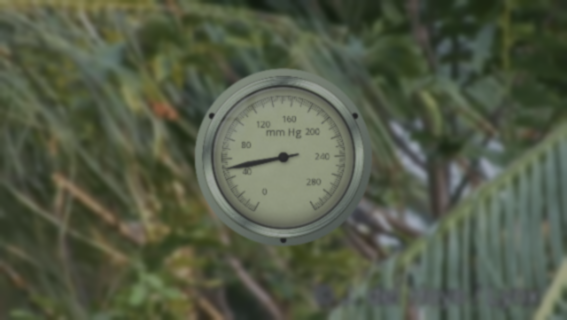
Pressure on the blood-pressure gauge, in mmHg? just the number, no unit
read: 50
